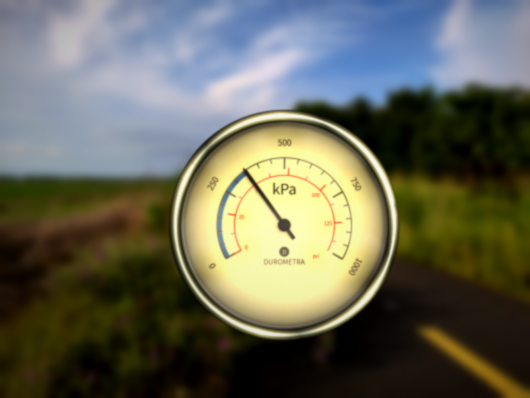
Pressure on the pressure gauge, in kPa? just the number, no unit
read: 350
